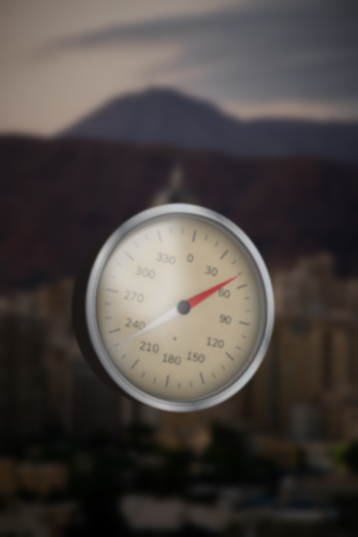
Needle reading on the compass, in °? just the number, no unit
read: 50
